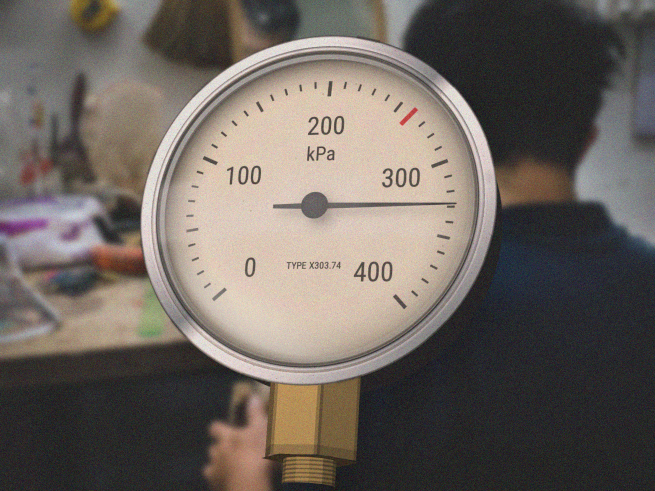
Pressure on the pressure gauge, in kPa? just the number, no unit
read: 330
